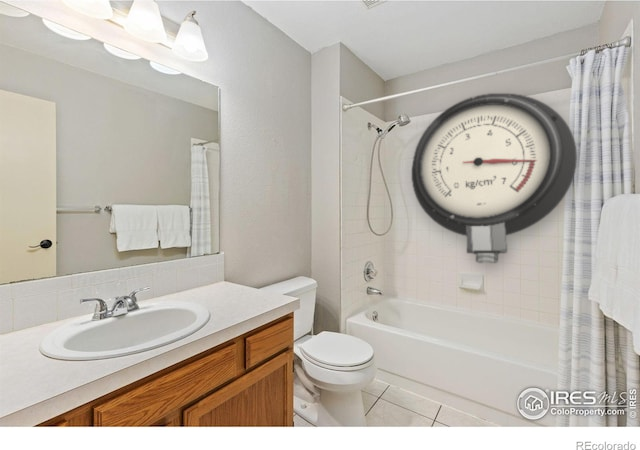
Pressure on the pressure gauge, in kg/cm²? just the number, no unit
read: 6
